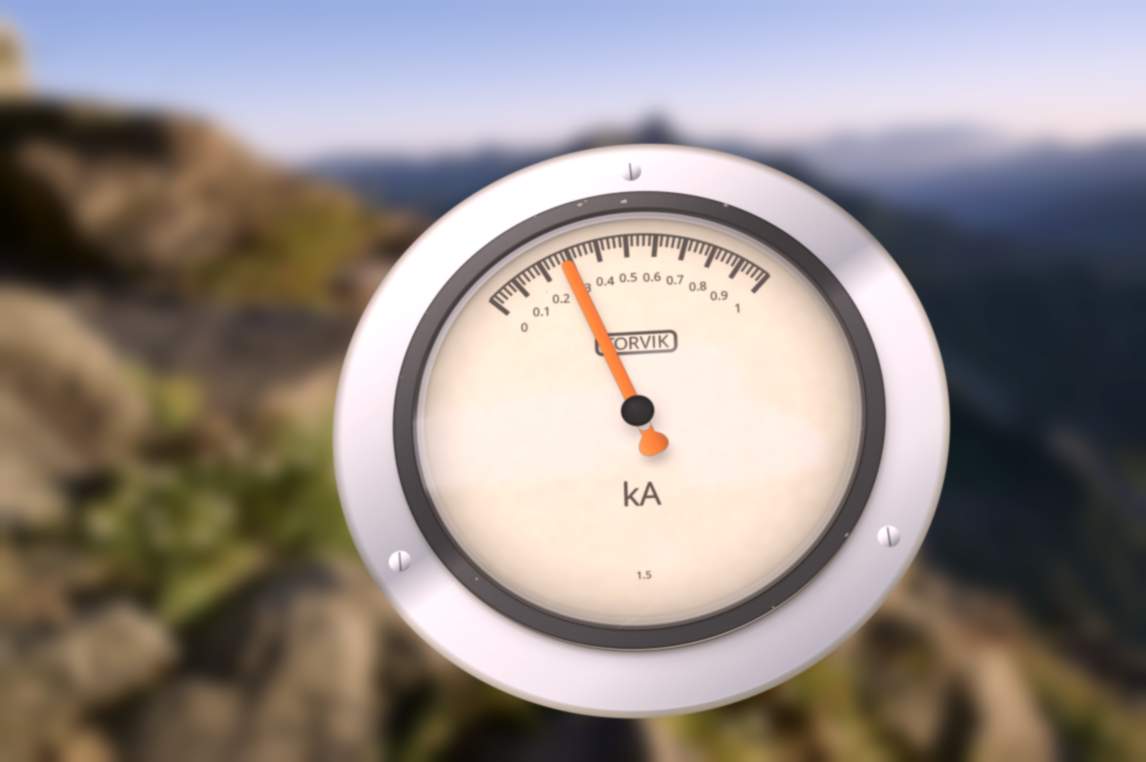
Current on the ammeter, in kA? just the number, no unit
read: 0.28
